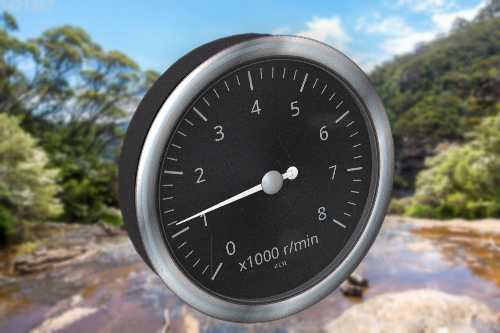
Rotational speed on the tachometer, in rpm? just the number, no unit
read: 1200
